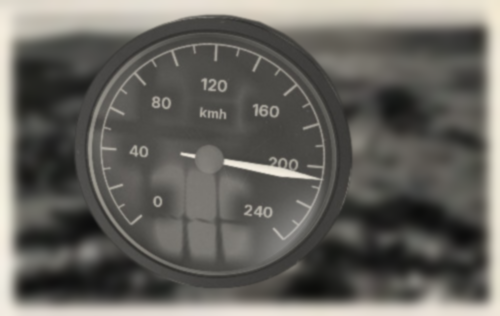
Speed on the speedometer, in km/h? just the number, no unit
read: 205
